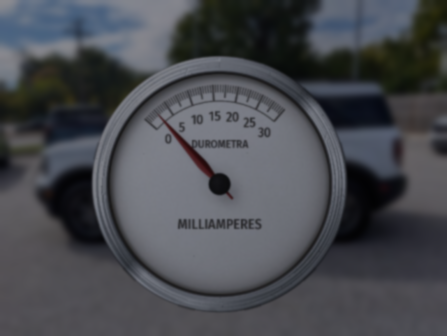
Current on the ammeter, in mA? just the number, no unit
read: 2.5
